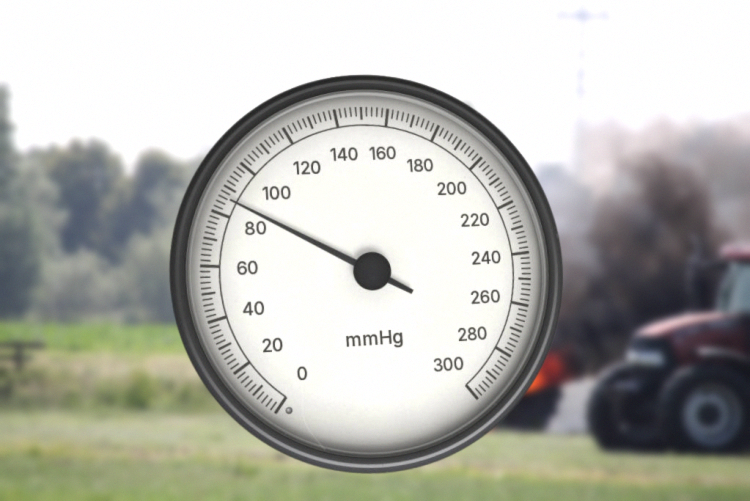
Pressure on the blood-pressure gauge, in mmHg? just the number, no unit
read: 86
